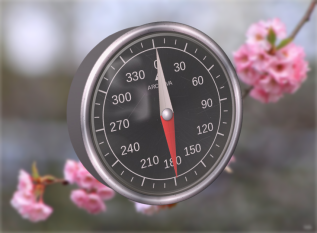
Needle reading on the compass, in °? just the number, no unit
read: 180
